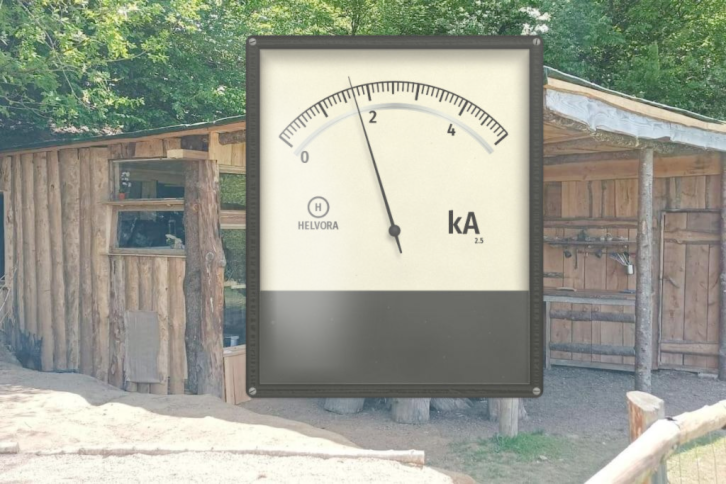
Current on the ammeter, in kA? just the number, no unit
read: 1.7
